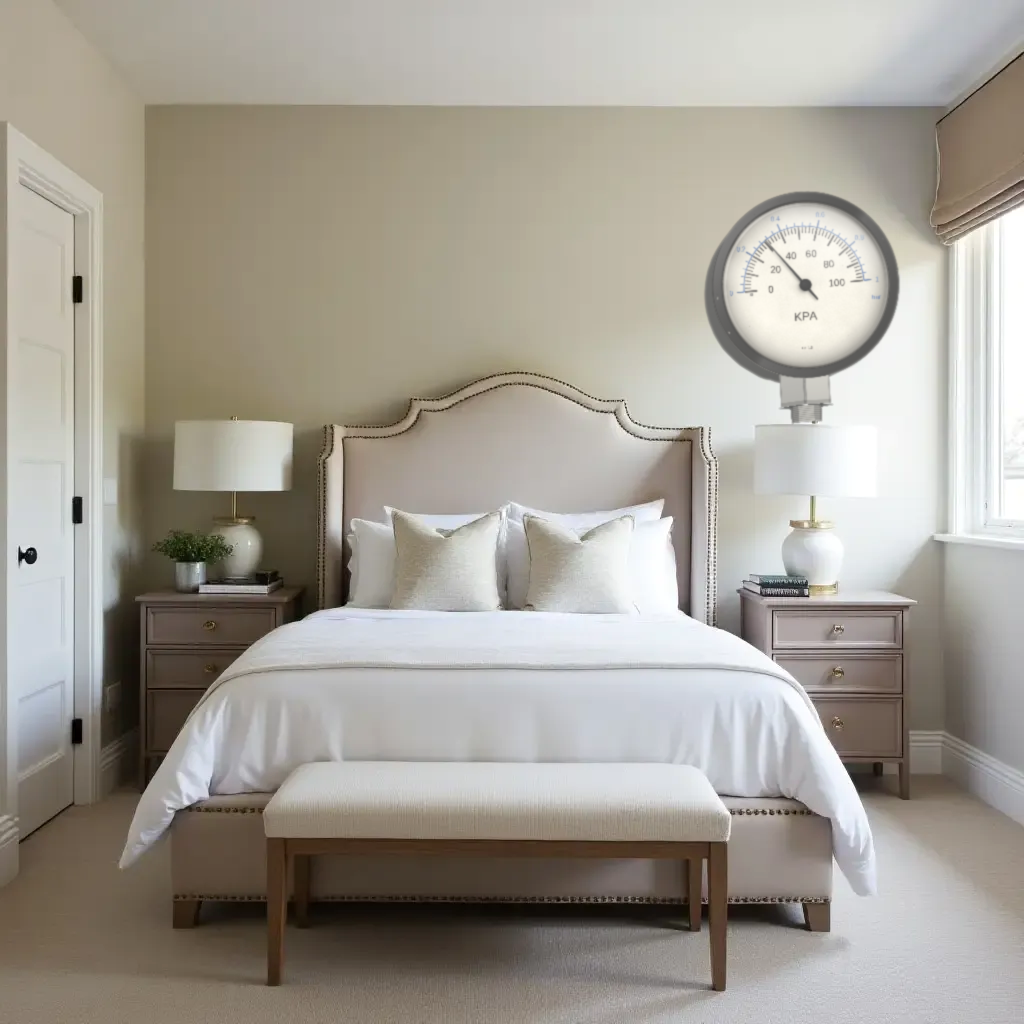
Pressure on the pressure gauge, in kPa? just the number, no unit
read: 30
